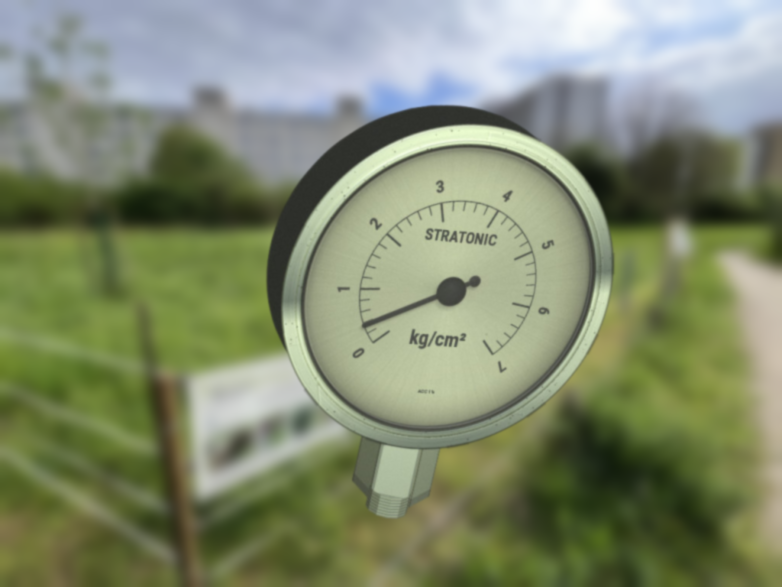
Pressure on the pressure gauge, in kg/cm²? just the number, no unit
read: 0.4
